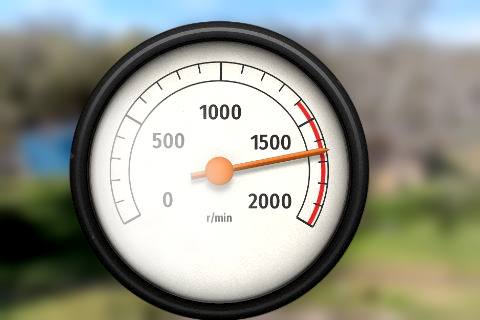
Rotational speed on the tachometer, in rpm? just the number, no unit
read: 1650
